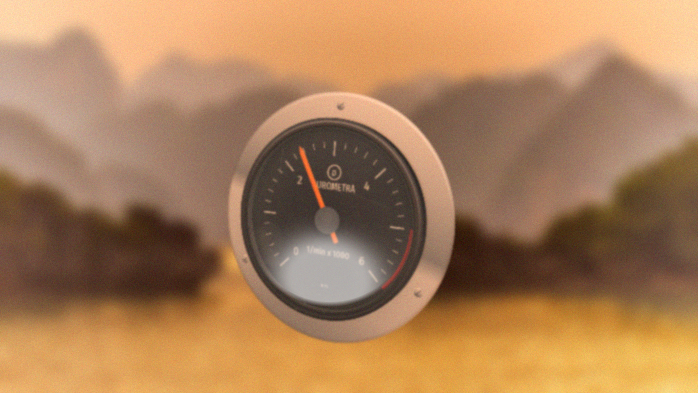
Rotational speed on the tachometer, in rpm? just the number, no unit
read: 2400
